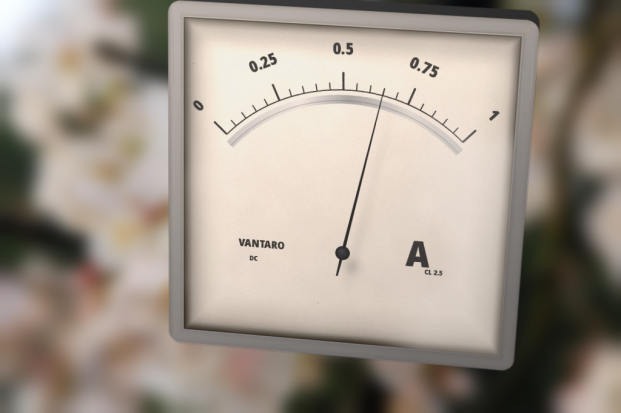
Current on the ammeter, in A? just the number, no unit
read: 0.65
